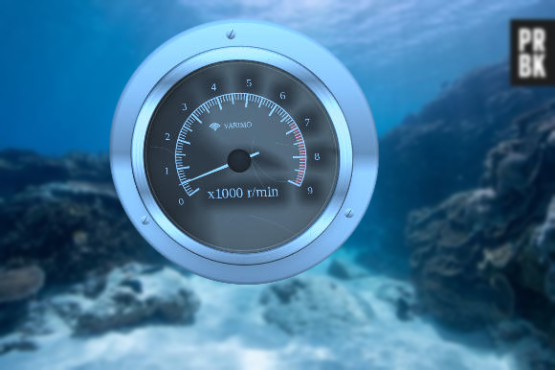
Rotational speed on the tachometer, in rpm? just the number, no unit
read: 500
